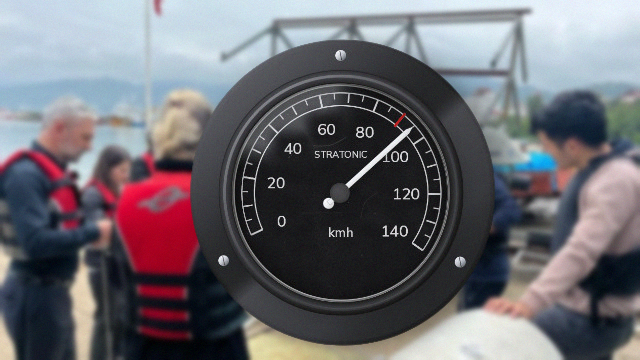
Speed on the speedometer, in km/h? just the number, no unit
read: 95
